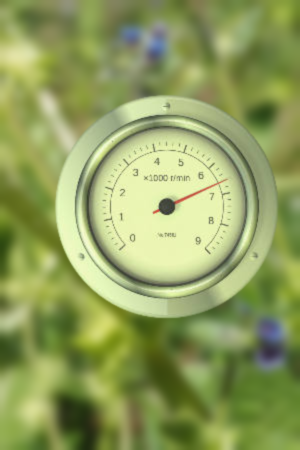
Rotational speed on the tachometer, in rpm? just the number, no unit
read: 6600
